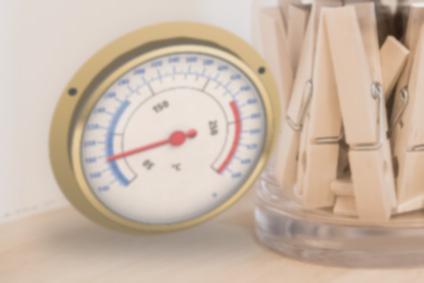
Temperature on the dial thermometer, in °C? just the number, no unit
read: 80
